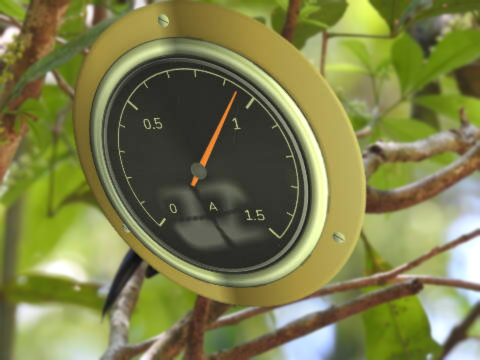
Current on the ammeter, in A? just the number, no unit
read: 0.95
